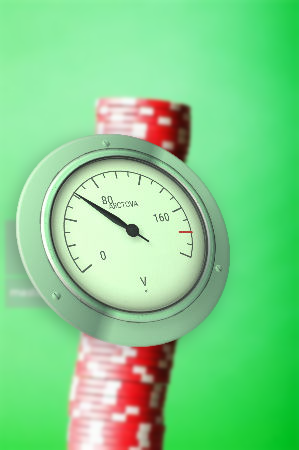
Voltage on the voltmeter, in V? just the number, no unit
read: 60
